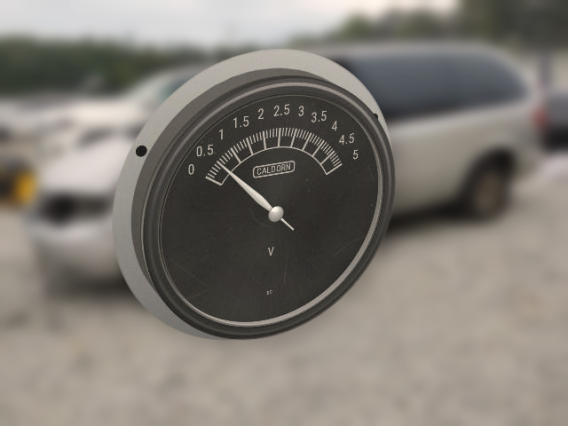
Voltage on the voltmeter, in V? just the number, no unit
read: 0.5
